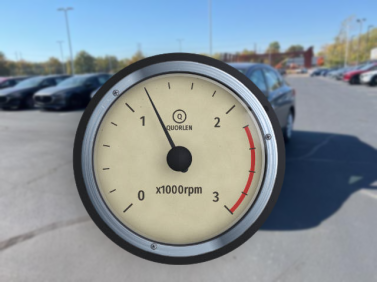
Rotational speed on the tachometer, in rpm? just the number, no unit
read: 1200
